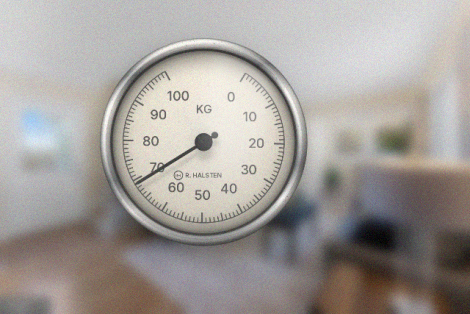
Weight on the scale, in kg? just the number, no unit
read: 69
